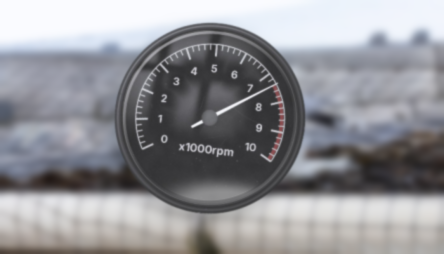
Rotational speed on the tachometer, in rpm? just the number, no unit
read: 7400
